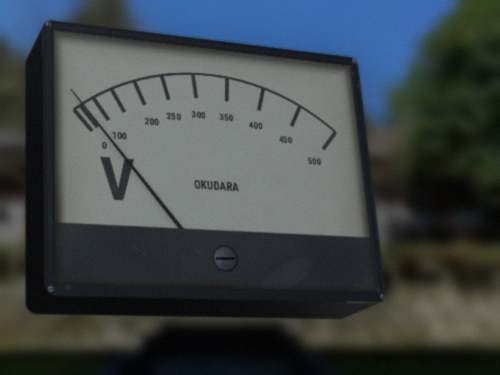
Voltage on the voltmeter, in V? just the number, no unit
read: 50
